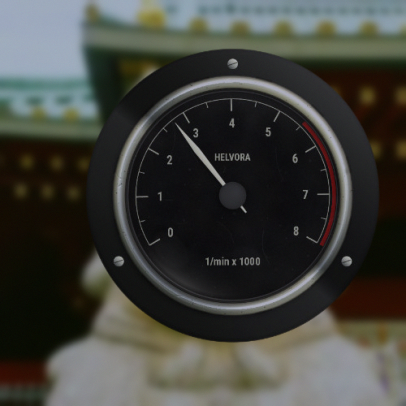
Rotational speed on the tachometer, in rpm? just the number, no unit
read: 2750
